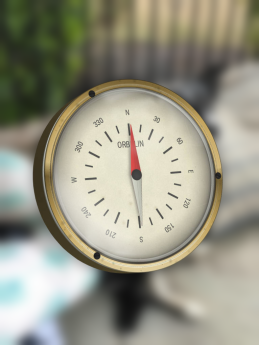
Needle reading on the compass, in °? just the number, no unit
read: 0
